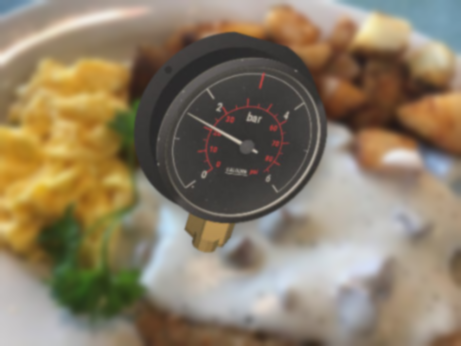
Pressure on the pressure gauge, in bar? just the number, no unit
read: 1.5
